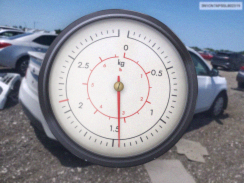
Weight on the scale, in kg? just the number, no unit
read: 1.45
